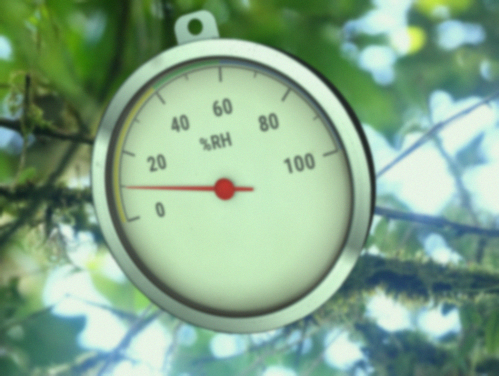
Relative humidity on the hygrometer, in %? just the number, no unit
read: 10
